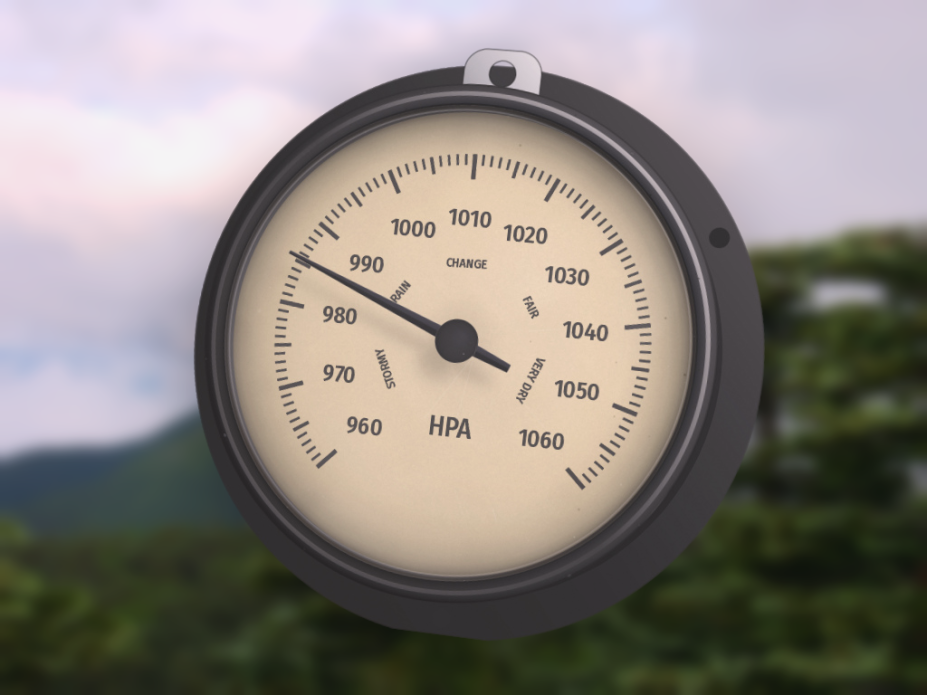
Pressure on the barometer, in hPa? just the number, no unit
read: 985.5
